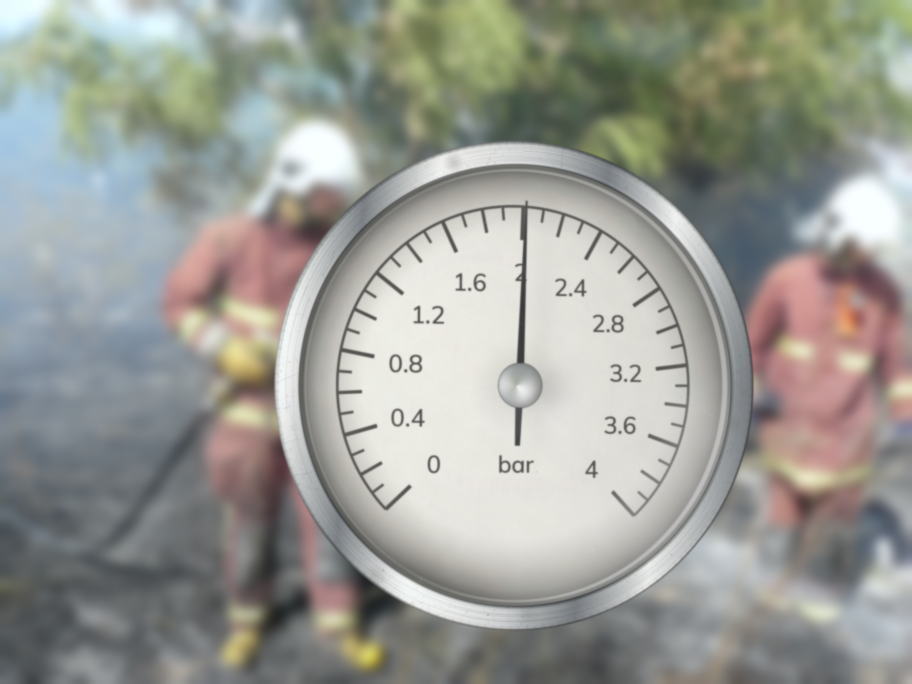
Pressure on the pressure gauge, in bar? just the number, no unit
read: 2
